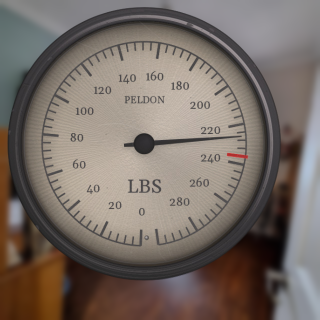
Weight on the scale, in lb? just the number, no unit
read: 226
